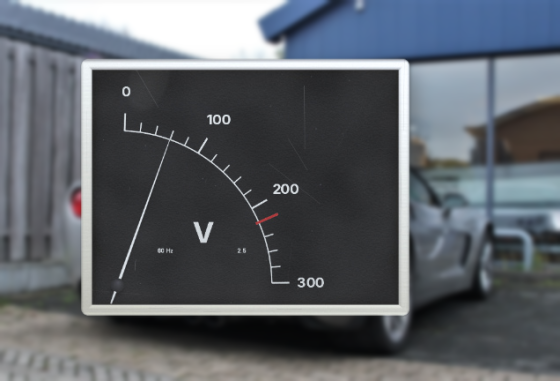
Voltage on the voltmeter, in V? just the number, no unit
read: 60
